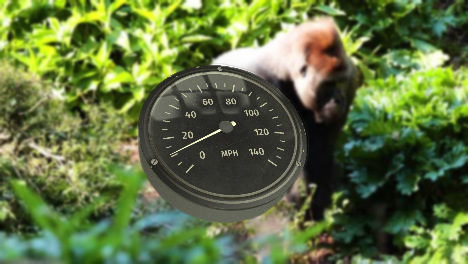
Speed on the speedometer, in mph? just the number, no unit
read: 10
